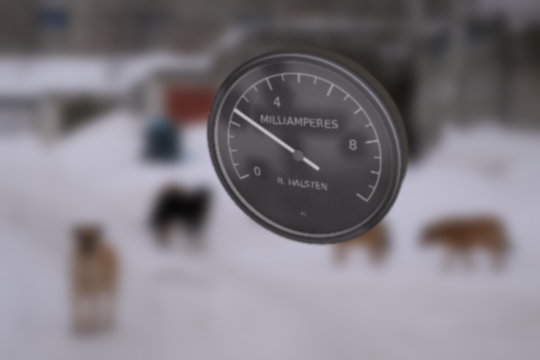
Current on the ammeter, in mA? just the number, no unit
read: 2.5
